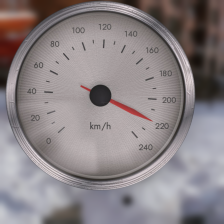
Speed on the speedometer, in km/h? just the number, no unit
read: 220
